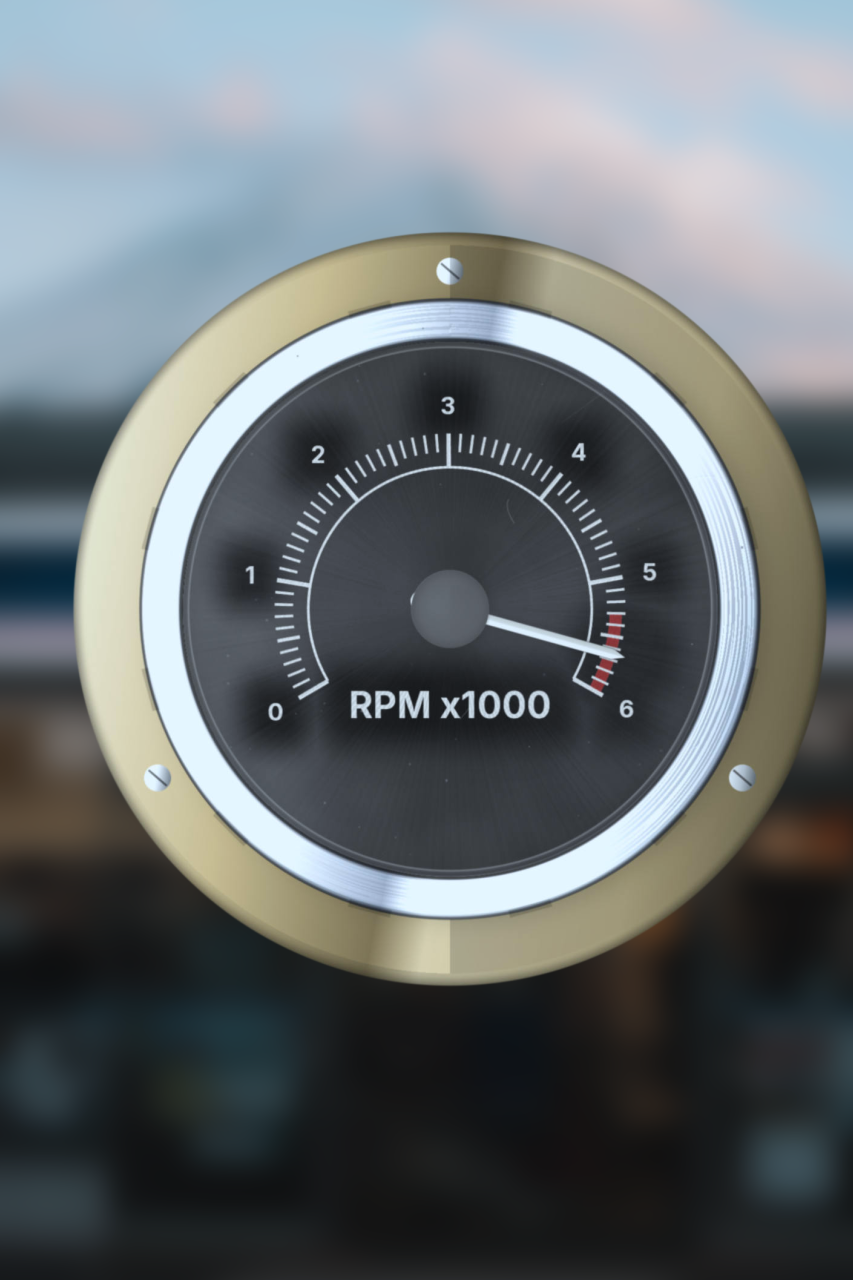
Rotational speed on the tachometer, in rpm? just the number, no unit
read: 5650
